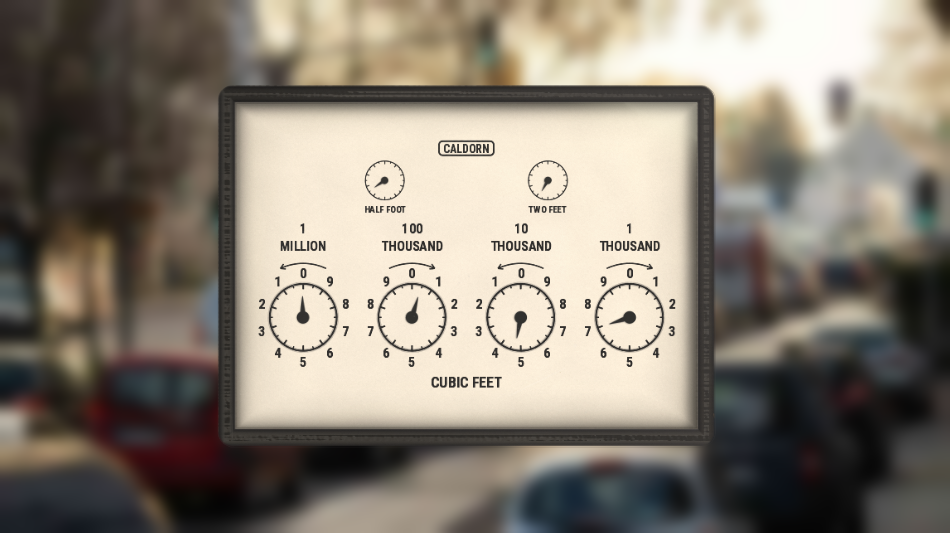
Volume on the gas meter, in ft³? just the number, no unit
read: 4700
